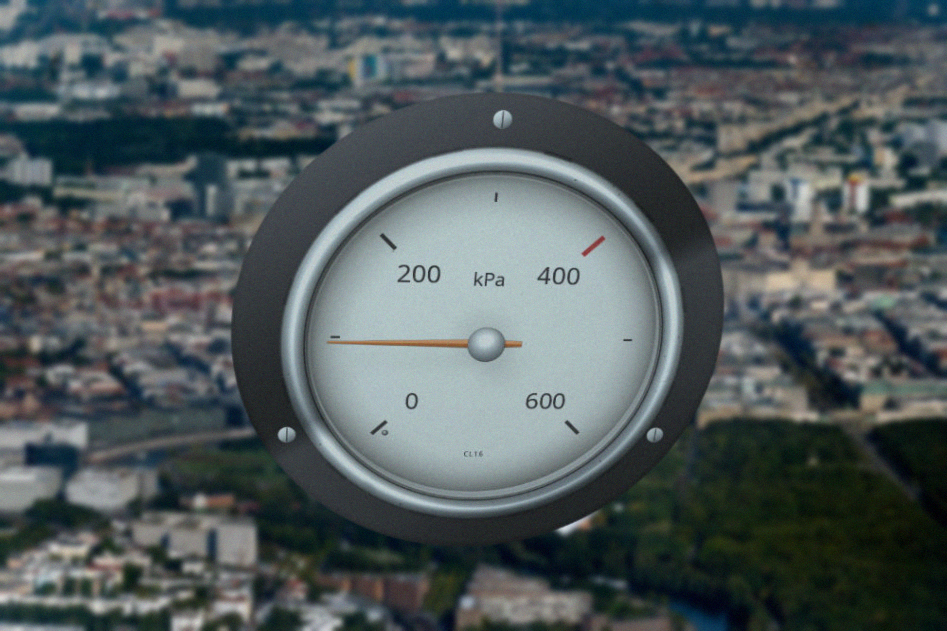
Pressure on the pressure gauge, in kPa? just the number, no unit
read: 100
